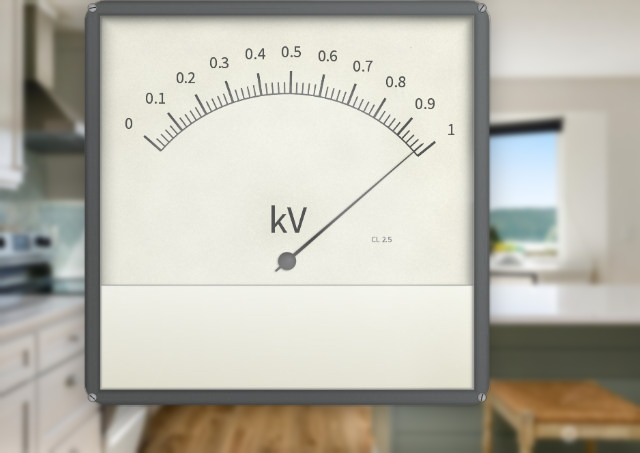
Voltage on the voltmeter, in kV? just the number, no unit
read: 0.98
